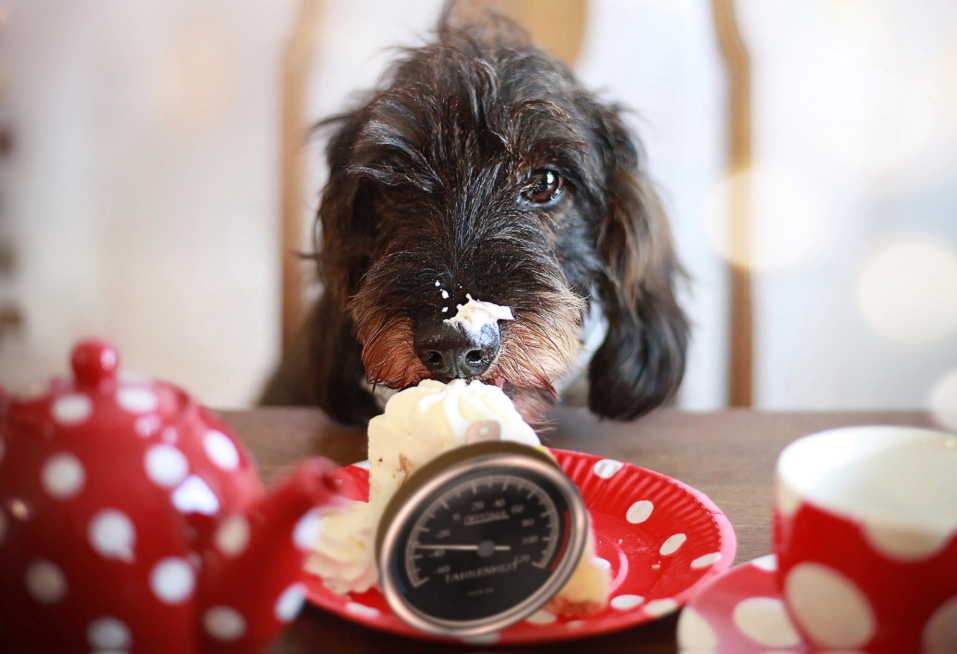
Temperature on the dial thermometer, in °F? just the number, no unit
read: -30
